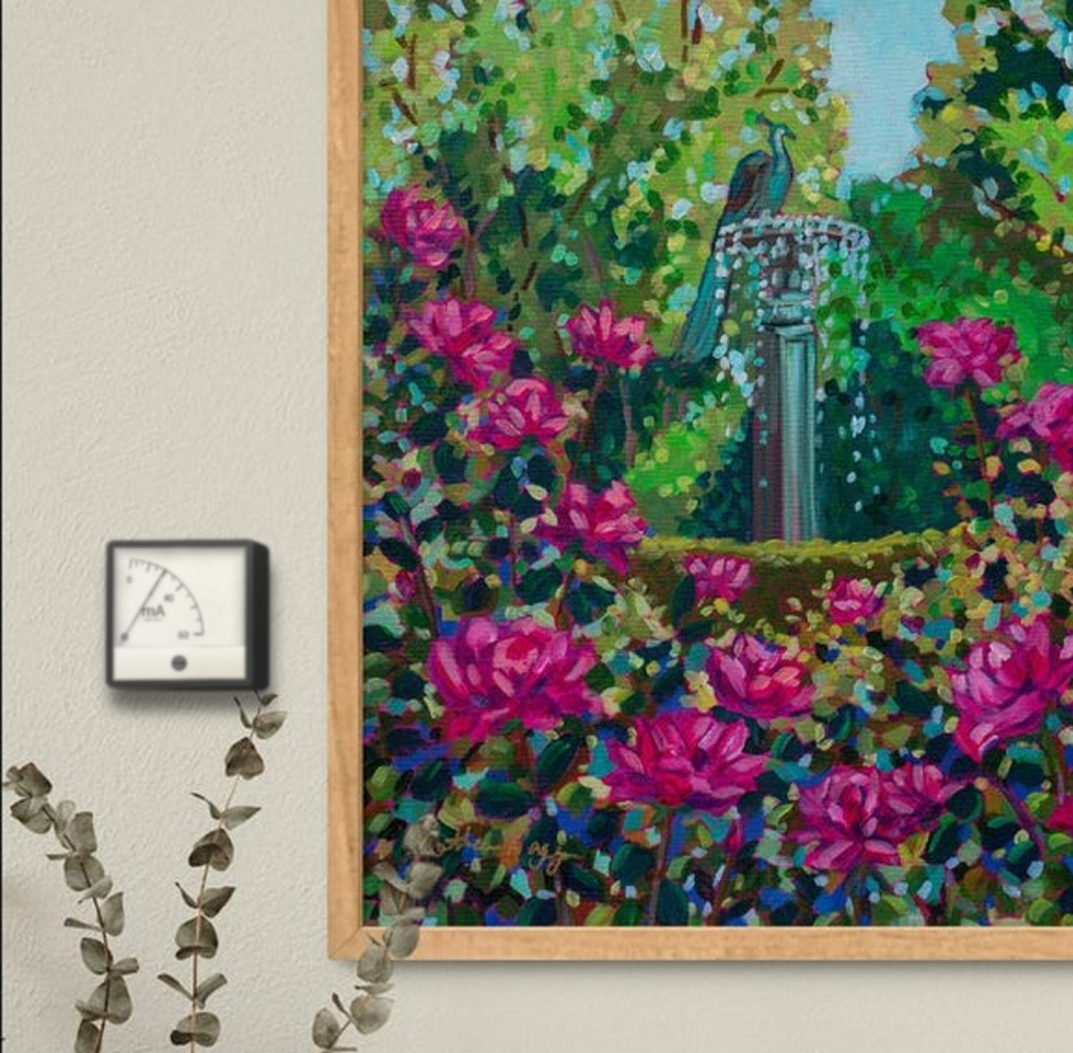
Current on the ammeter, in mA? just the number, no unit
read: 30
